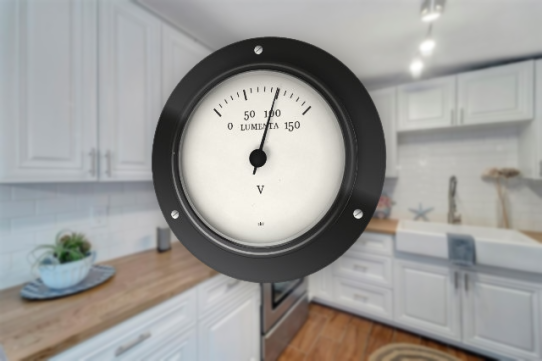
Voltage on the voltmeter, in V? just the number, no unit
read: 100
